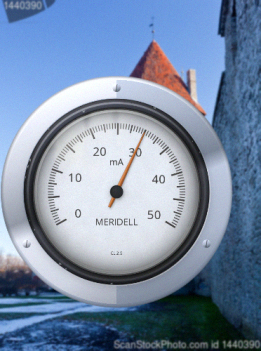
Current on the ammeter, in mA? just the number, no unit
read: 30
